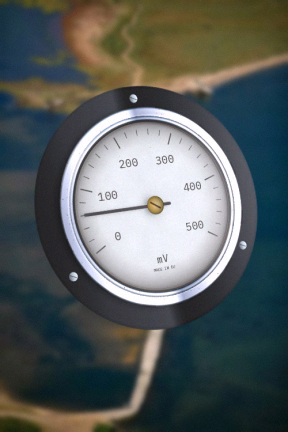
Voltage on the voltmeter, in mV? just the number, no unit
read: 60
